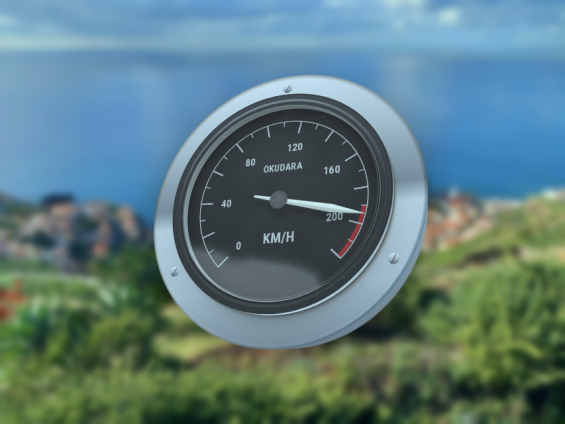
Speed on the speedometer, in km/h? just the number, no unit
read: 195
